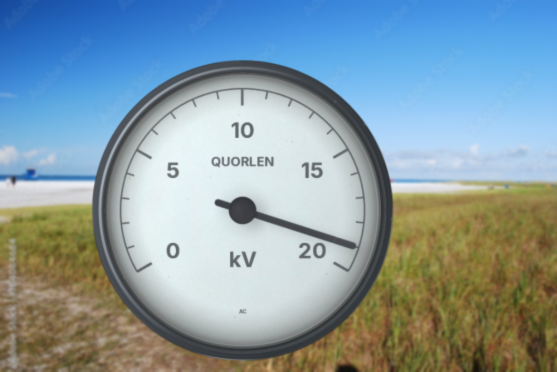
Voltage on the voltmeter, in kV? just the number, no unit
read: 19
